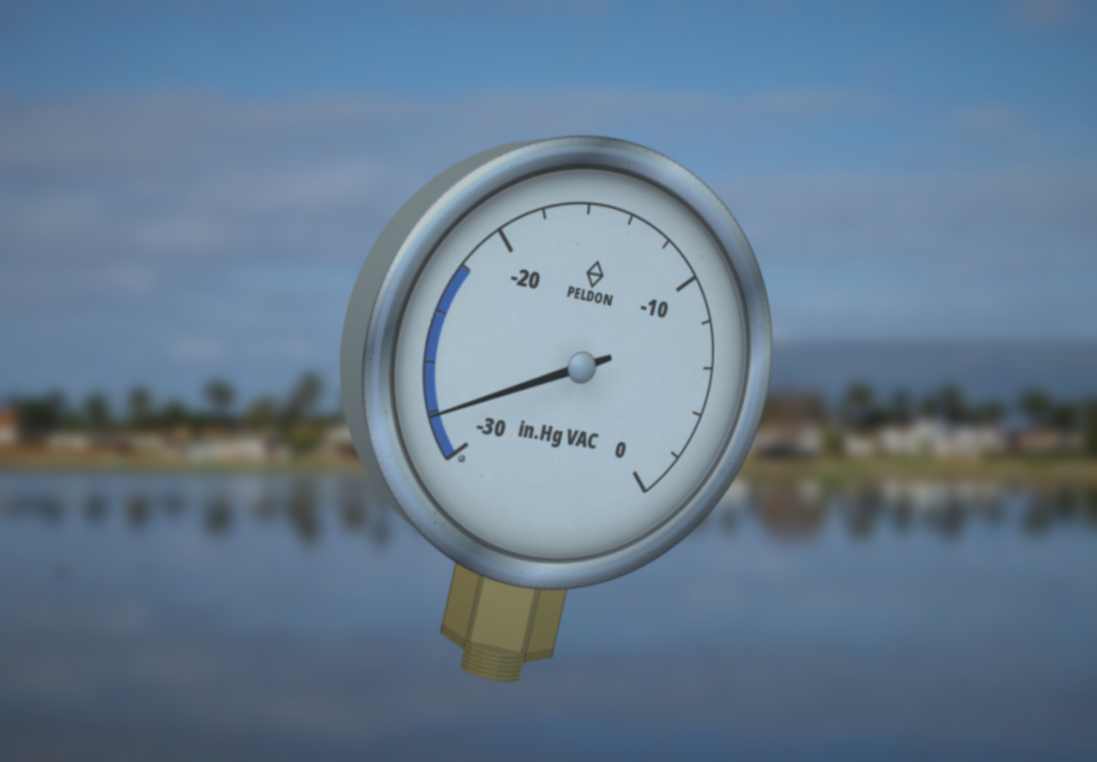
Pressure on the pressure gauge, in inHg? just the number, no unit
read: -28
